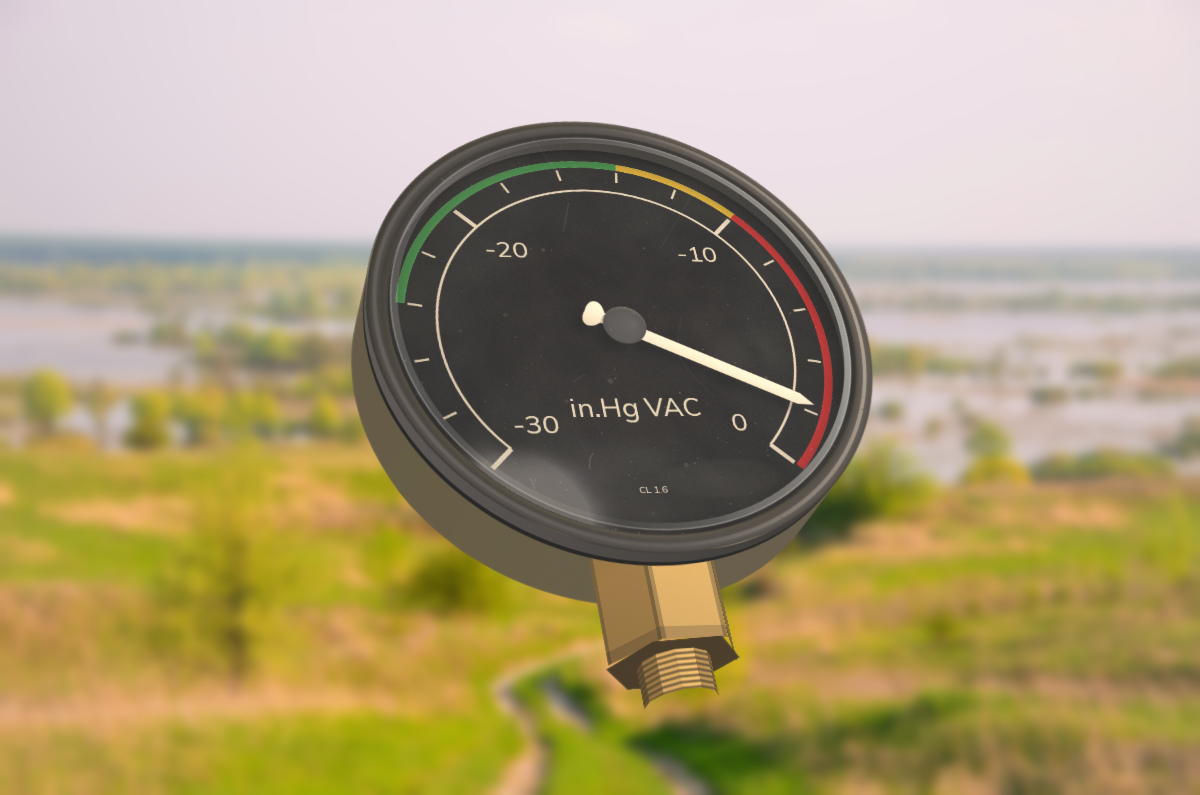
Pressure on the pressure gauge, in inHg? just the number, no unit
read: -2
